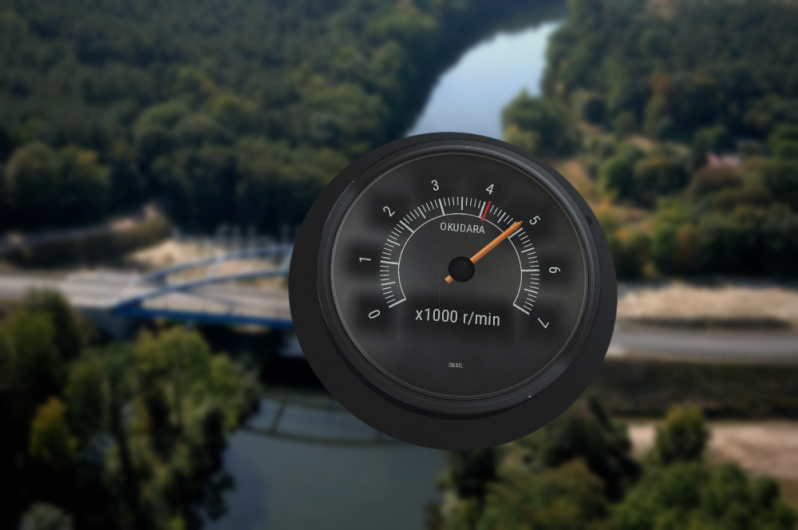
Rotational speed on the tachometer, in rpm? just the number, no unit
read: 4900
